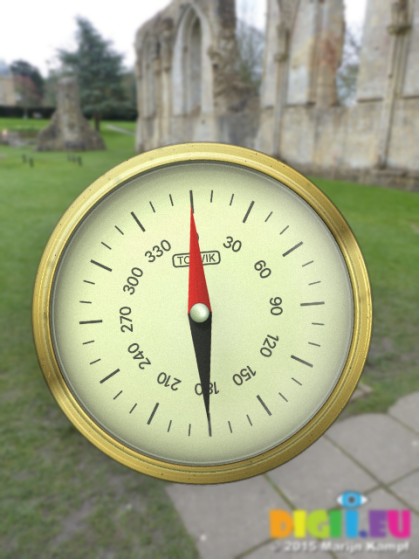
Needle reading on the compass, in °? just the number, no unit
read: 0
